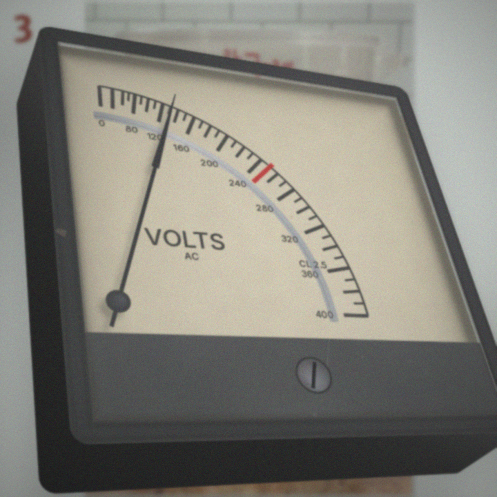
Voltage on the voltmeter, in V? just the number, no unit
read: 130
